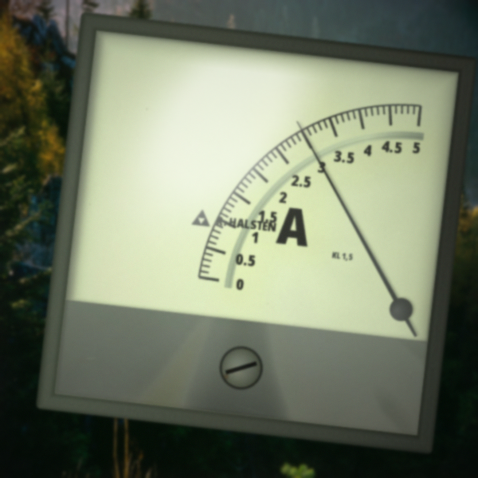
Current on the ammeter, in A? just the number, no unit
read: 3
